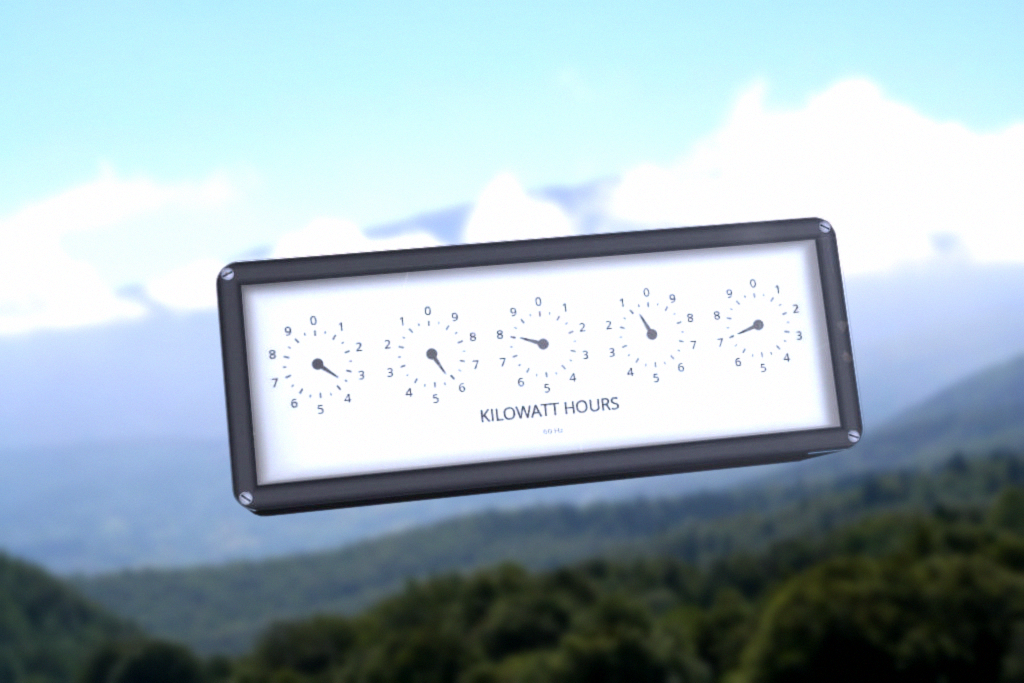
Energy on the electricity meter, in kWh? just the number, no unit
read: 35807
